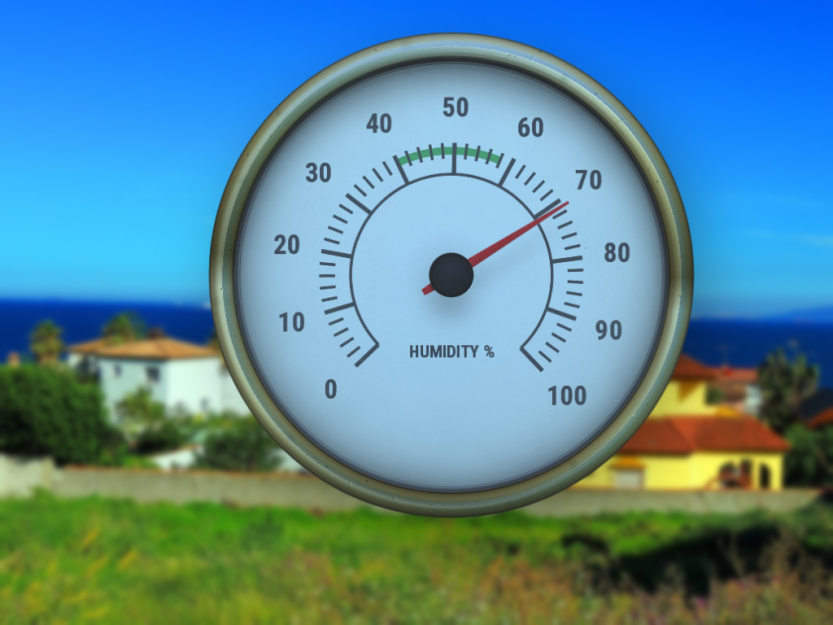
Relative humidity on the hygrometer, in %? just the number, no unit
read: 71
